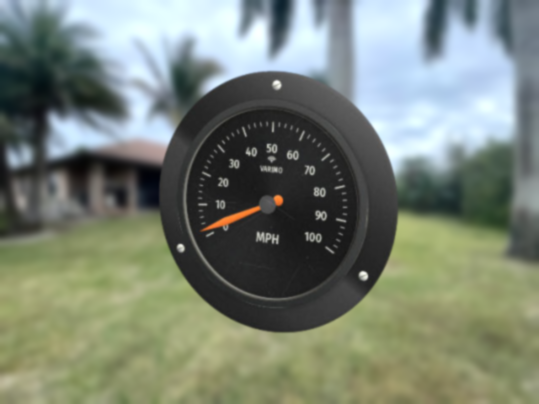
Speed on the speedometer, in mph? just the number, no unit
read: 2
